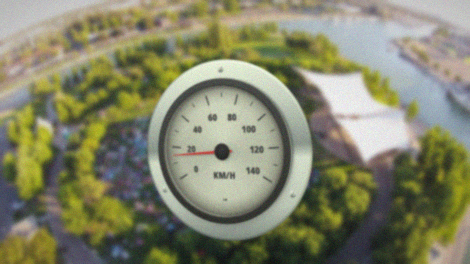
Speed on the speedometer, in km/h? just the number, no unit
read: 15
